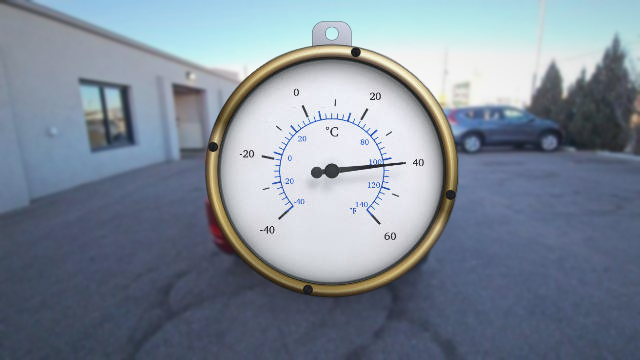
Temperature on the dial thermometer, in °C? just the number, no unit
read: 40
